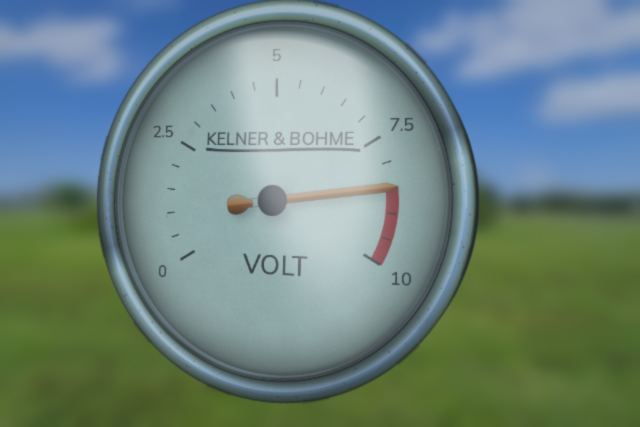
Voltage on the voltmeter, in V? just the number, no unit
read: 8.5
